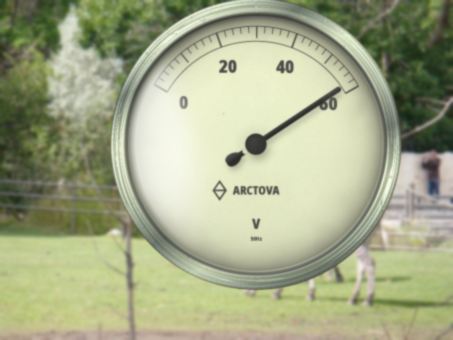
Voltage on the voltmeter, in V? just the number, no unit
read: 58
